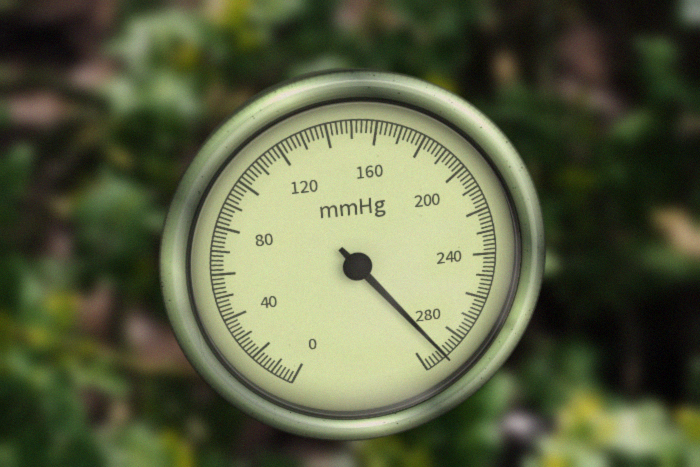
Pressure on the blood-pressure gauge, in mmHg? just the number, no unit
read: 290
